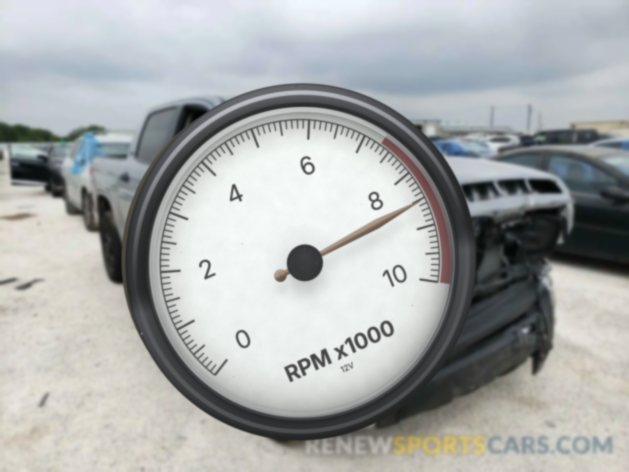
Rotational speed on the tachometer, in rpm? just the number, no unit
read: 8500
